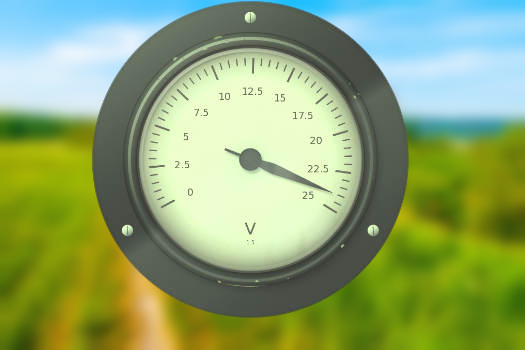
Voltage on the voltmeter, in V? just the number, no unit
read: 24
